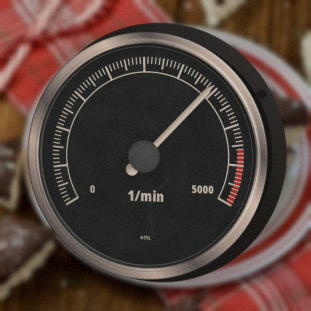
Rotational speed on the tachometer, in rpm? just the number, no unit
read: 3450
